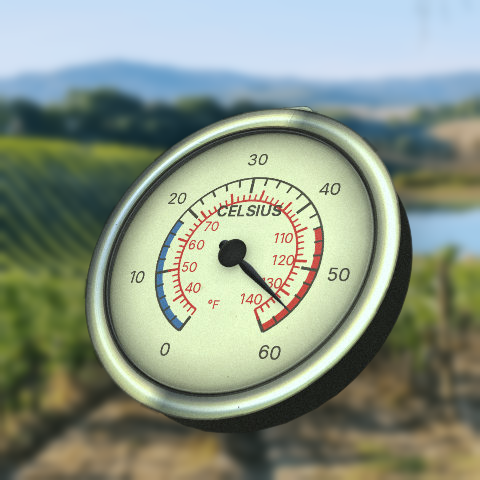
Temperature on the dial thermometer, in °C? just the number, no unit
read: 56
